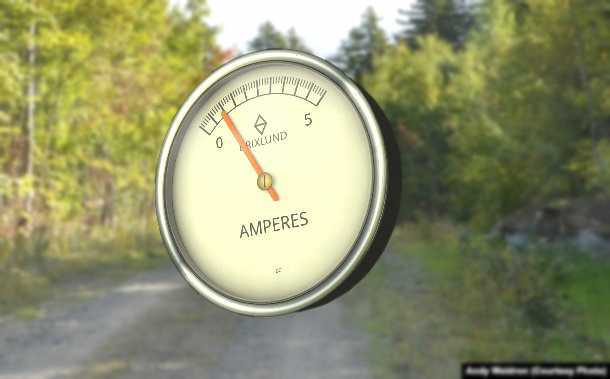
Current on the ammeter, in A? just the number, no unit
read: 1
